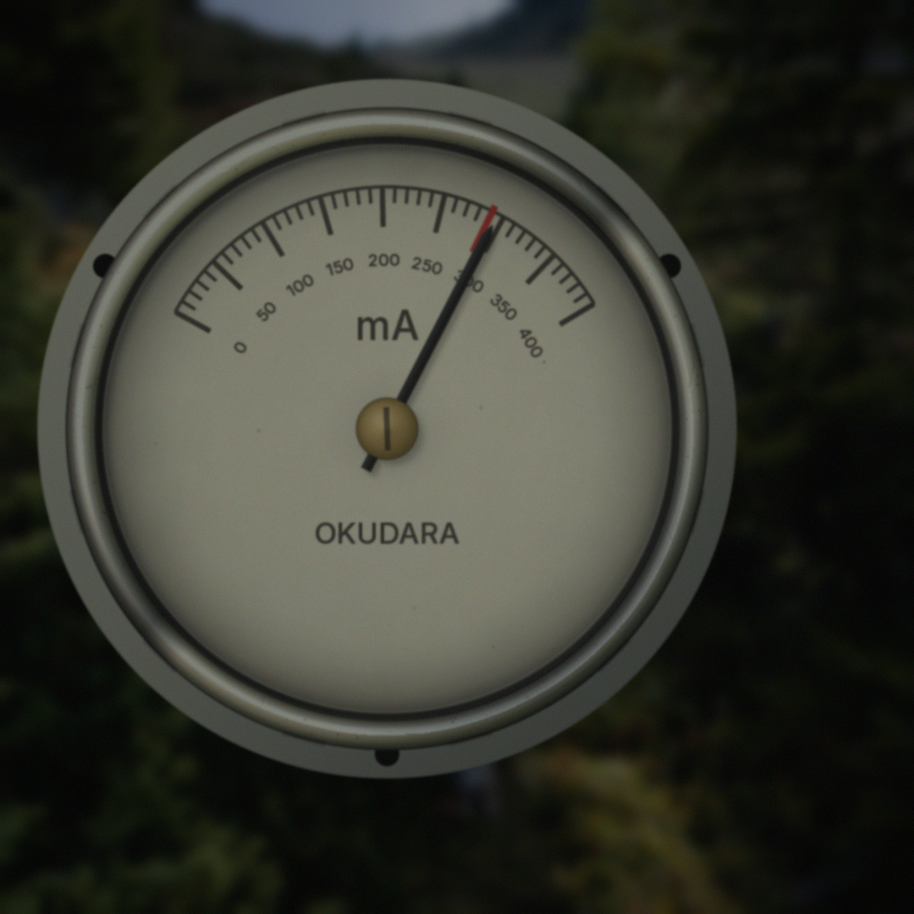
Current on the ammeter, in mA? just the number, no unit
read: 295
